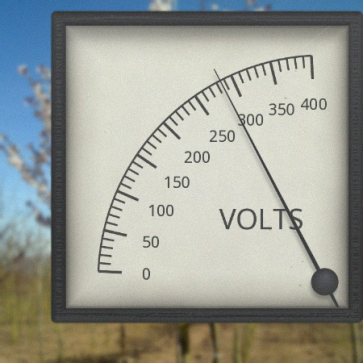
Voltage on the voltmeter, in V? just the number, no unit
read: 285
